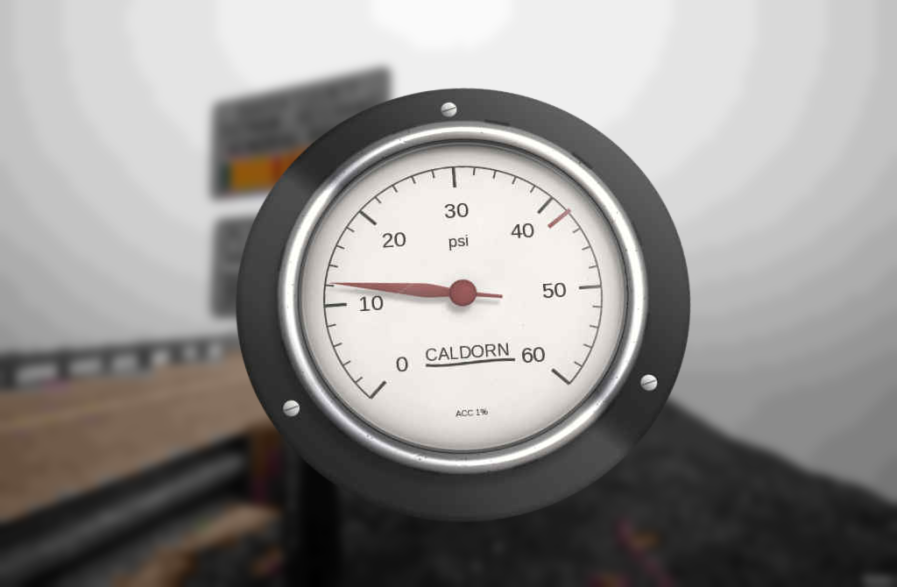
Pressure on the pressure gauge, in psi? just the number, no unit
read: 12
